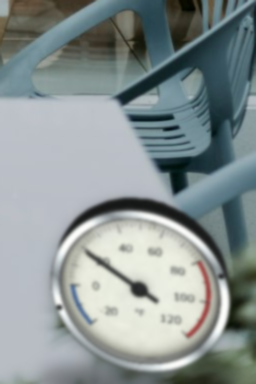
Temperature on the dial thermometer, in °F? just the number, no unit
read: 20
